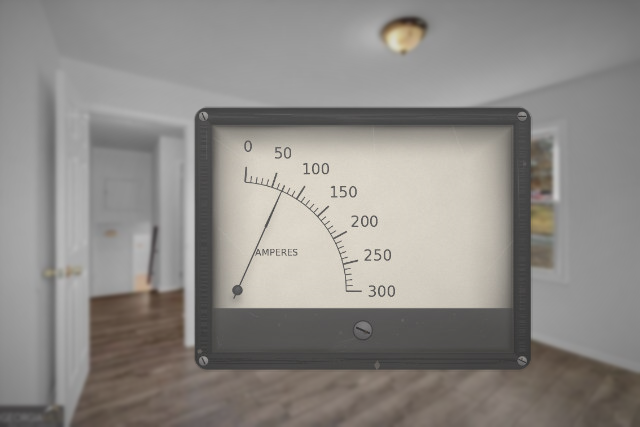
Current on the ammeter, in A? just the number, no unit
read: 70
